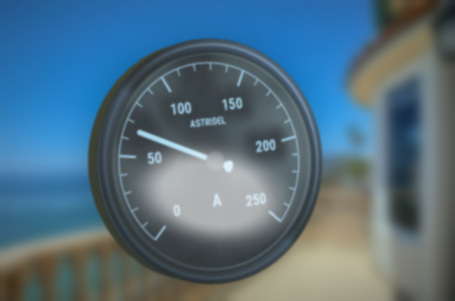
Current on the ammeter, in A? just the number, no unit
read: 65
